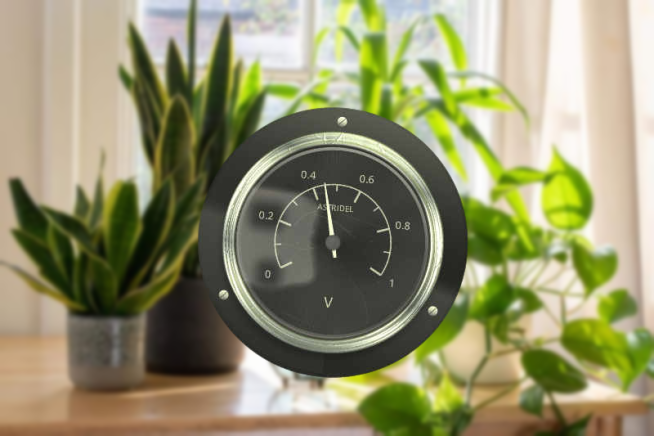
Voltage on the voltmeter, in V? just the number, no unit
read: 0.45
